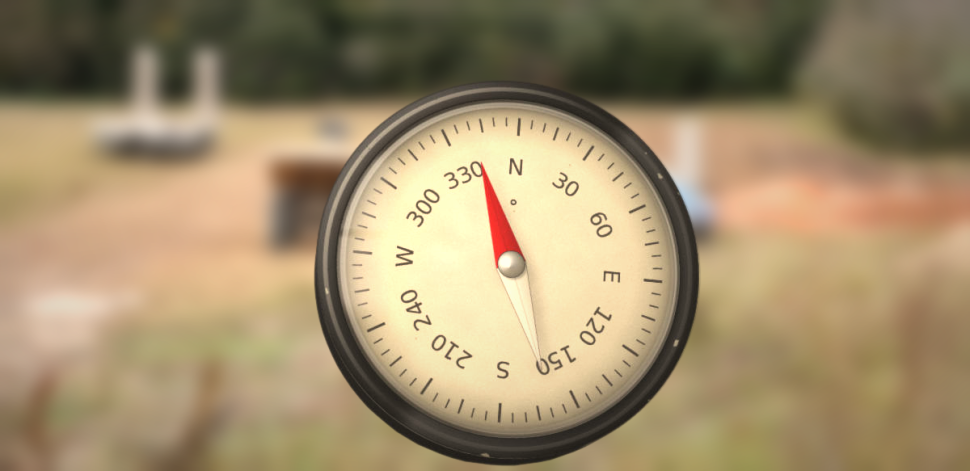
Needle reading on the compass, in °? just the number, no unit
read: 340
